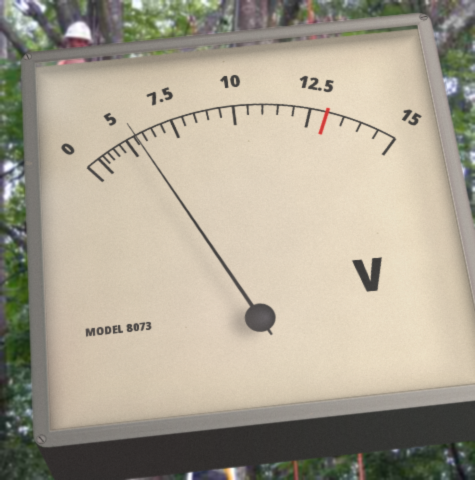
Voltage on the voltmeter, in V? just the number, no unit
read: 5.5
